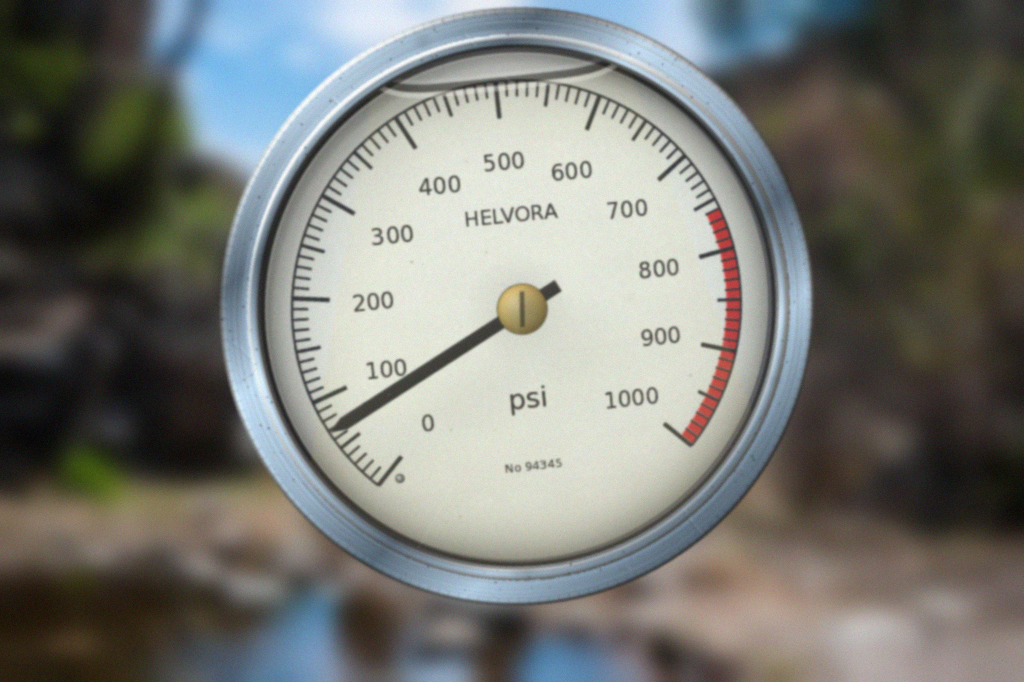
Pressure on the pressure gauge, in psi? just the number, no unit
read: 70
